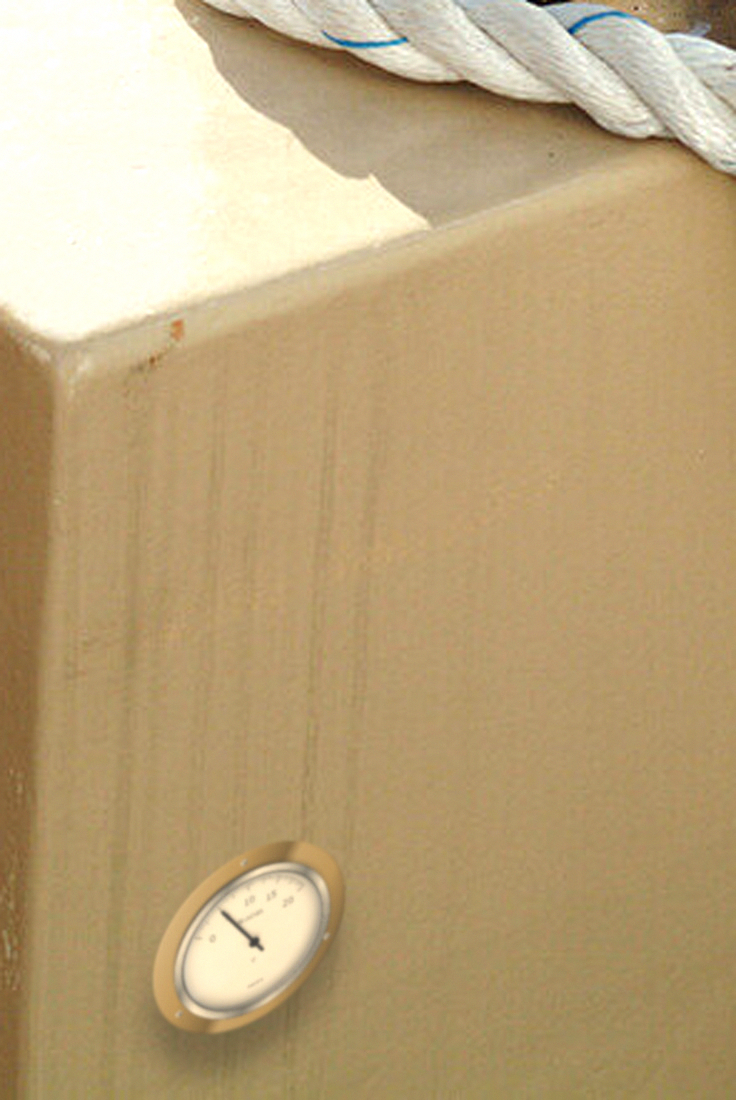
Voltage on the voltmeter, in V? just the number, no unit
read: 5
